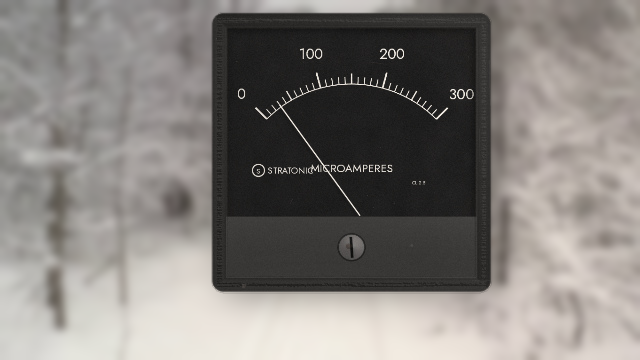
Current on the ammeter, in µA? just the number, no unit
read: 30
